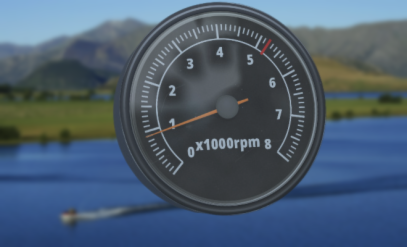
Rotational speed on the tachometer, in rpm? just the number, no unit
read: 900
